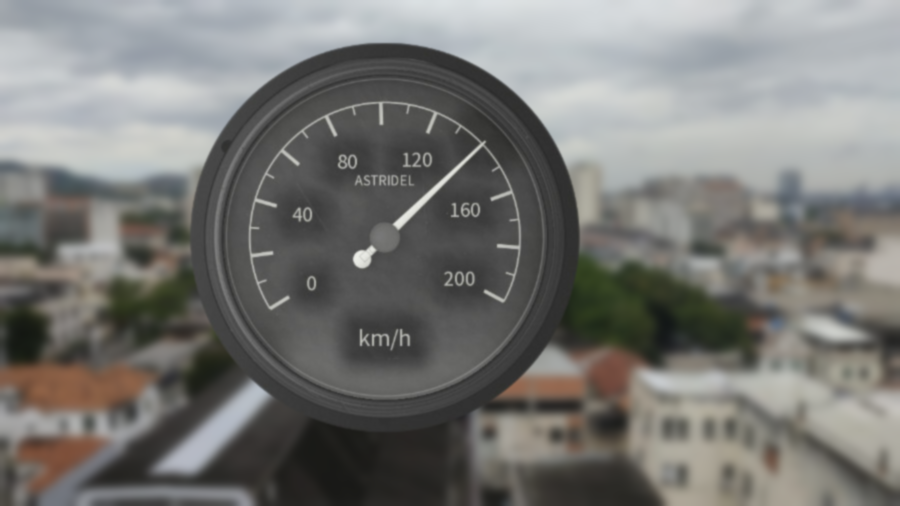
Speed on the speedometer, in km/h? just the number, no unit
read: 140
